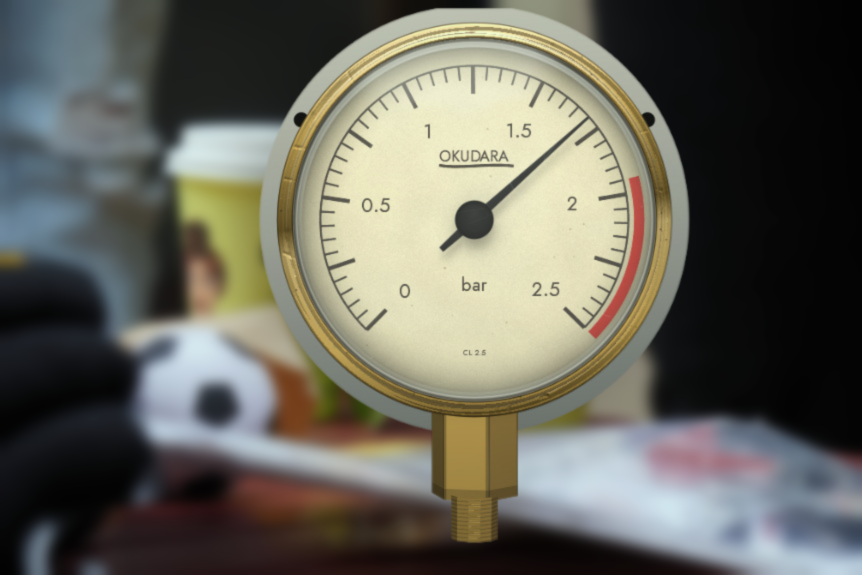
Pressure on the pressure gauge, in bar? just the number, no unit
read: 1.7
